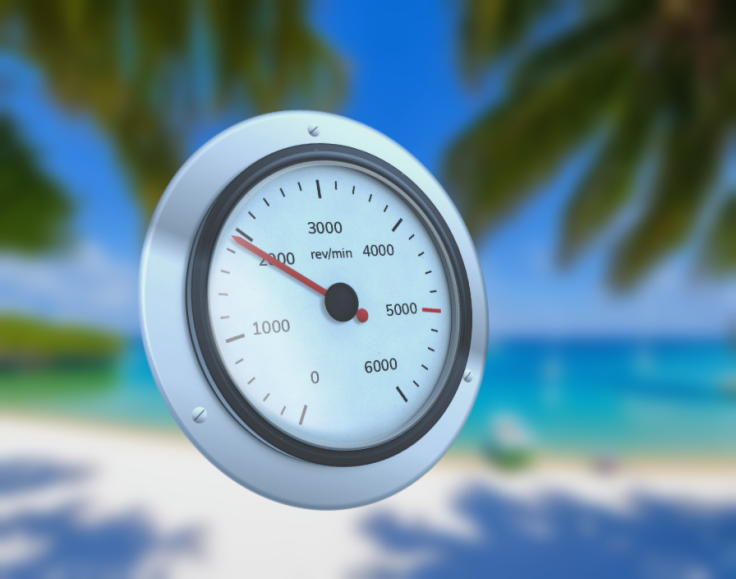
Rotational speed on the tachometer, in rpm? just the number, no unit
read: 1900
